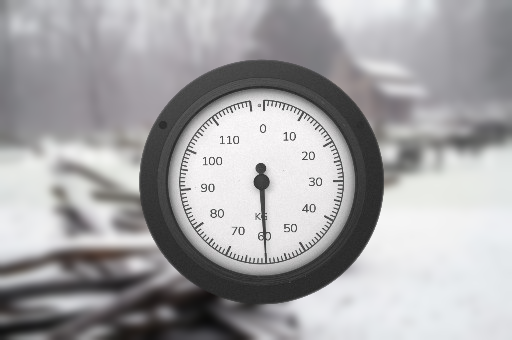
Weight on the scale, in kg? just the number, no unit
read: 60
